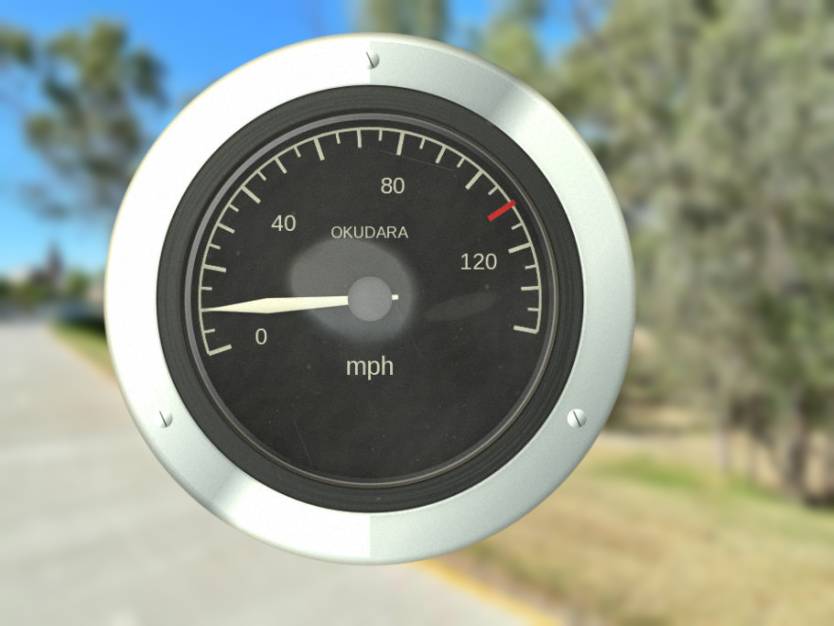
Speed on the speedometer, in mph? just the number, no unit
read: 10
